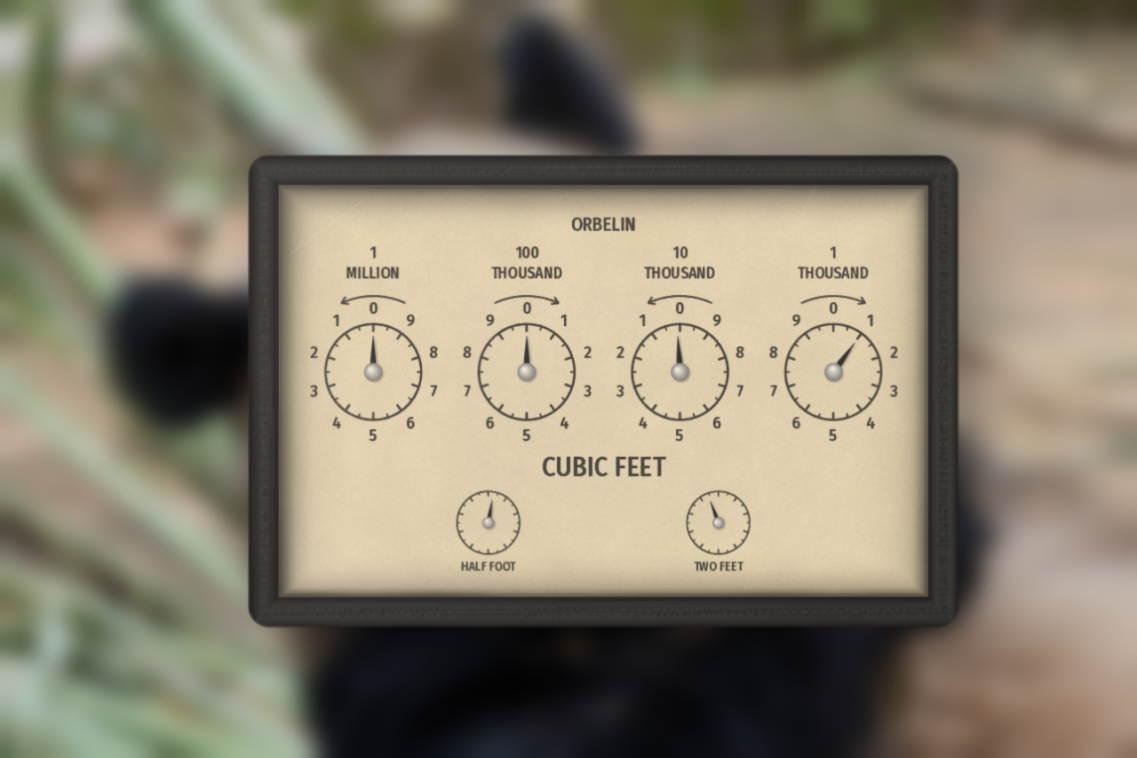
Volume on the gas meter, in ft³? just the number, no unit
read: 100
